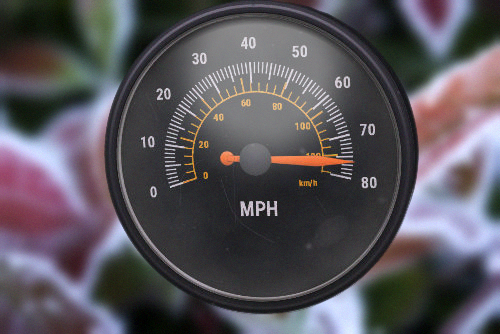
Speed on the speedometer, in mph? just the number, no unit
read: 76
